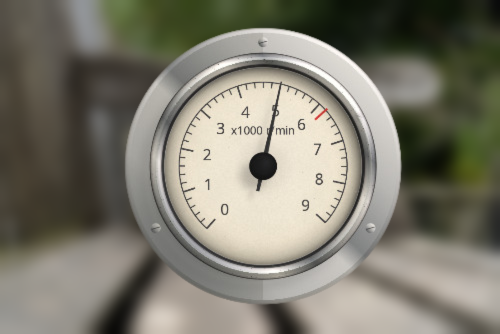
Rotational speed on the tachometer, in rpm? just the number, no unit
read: 5000
